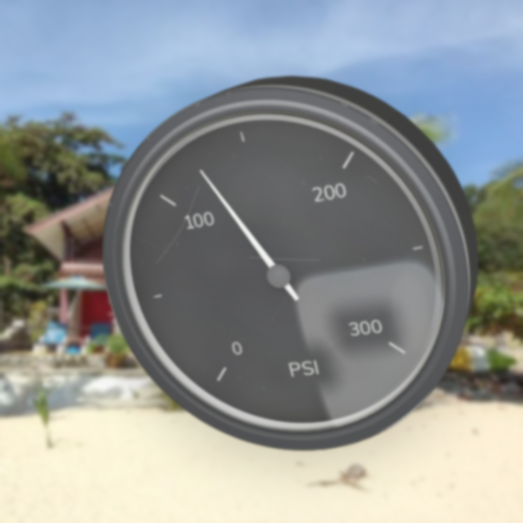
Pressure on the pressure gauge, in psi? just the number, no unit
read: 125
